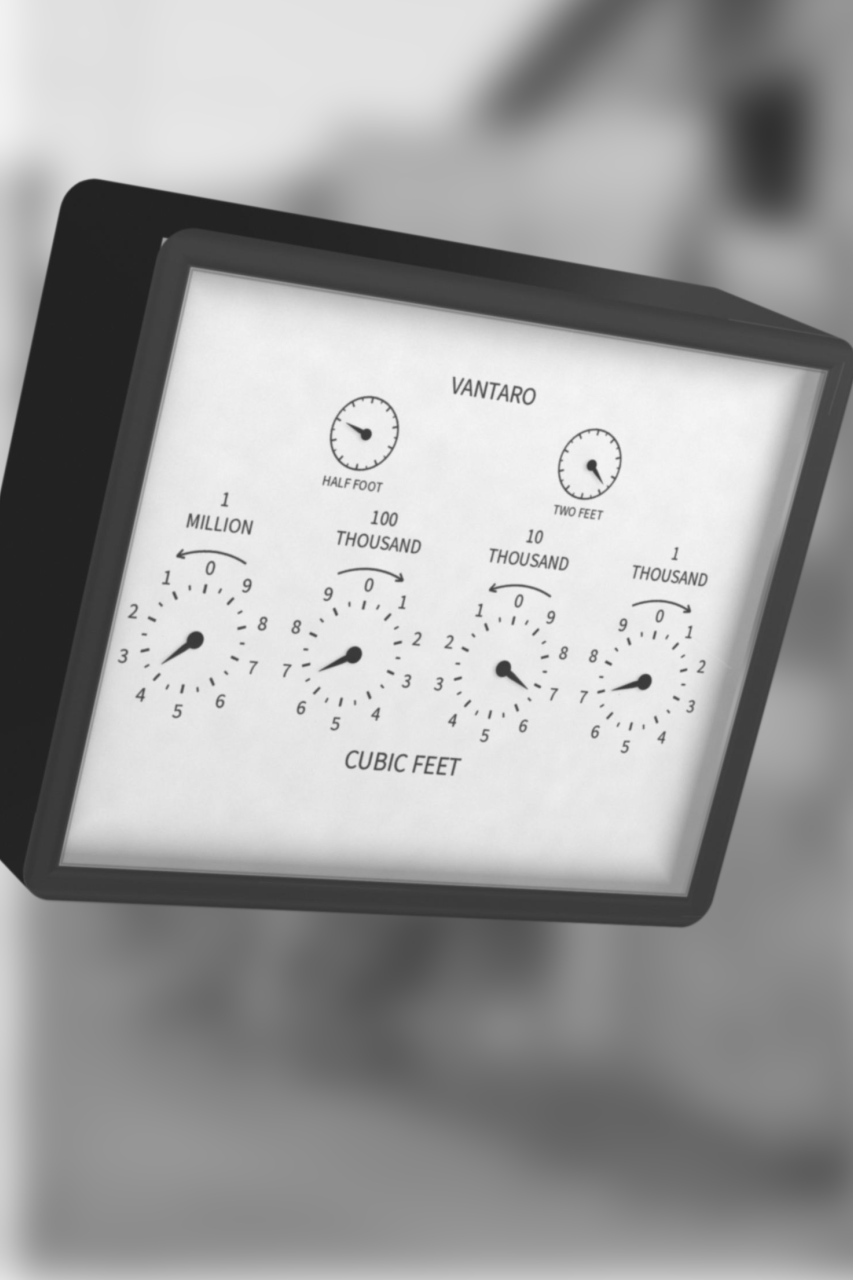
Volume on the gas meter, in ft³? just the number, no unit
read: 366700
